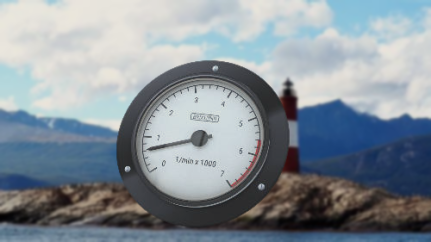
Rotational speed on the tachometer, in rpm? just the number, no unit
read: 600
